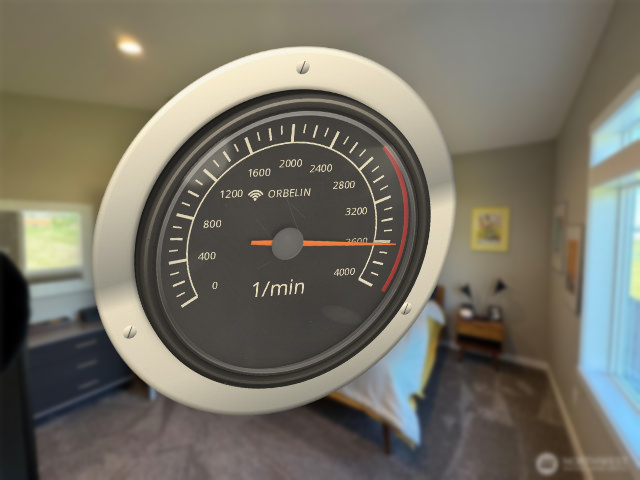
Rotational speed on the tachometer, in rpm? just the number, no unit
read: 3600
